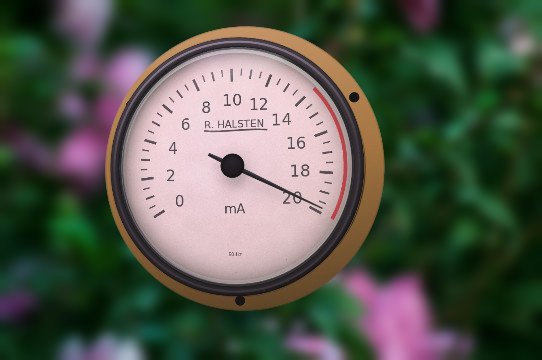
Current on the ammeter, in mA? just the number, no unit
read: 19.75
